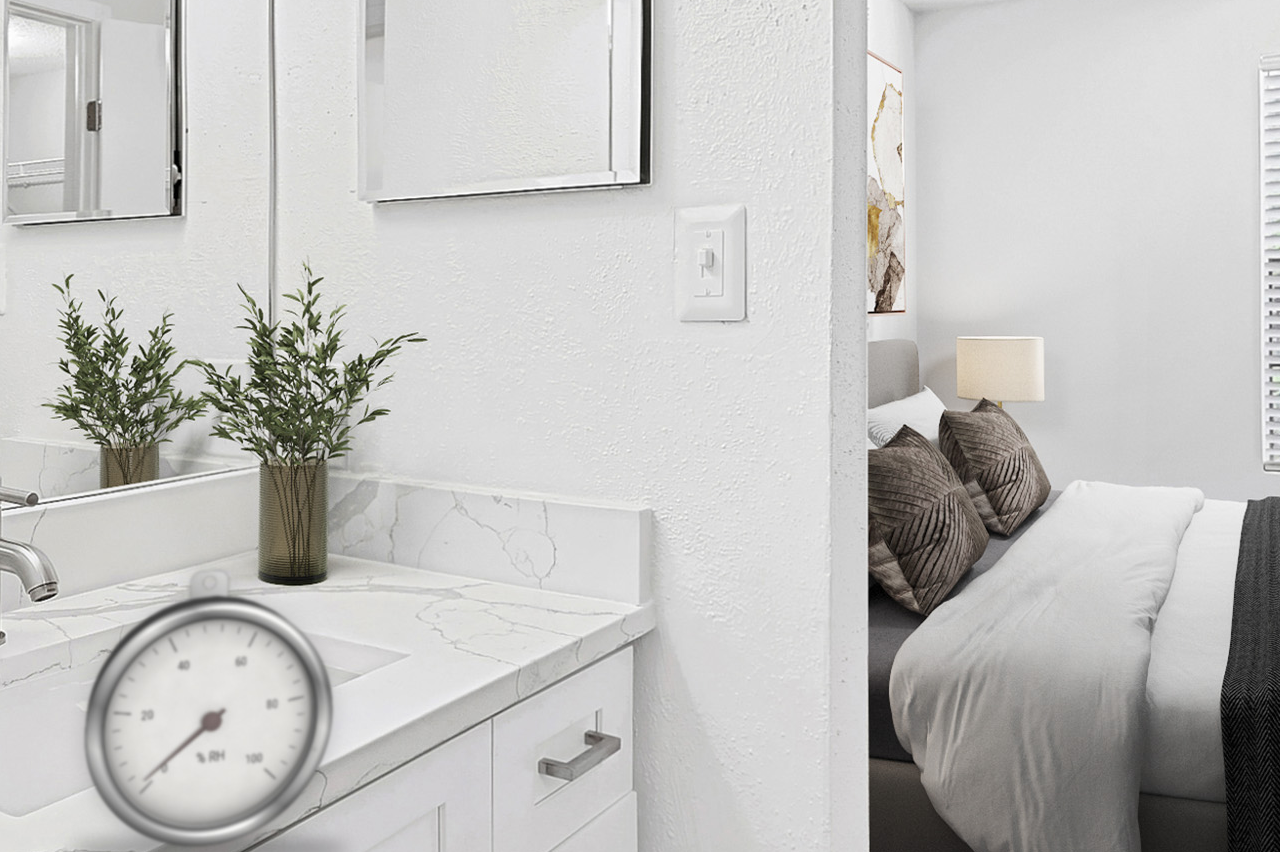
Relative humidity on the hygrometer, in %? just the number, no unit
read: 2
